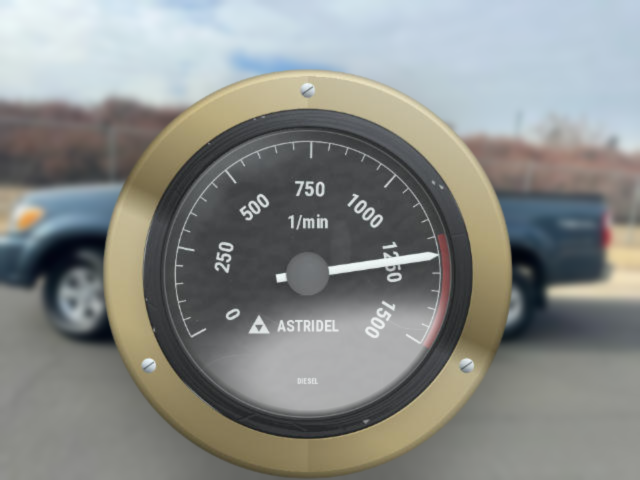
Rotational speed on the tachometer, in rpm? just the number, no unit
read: 1250
